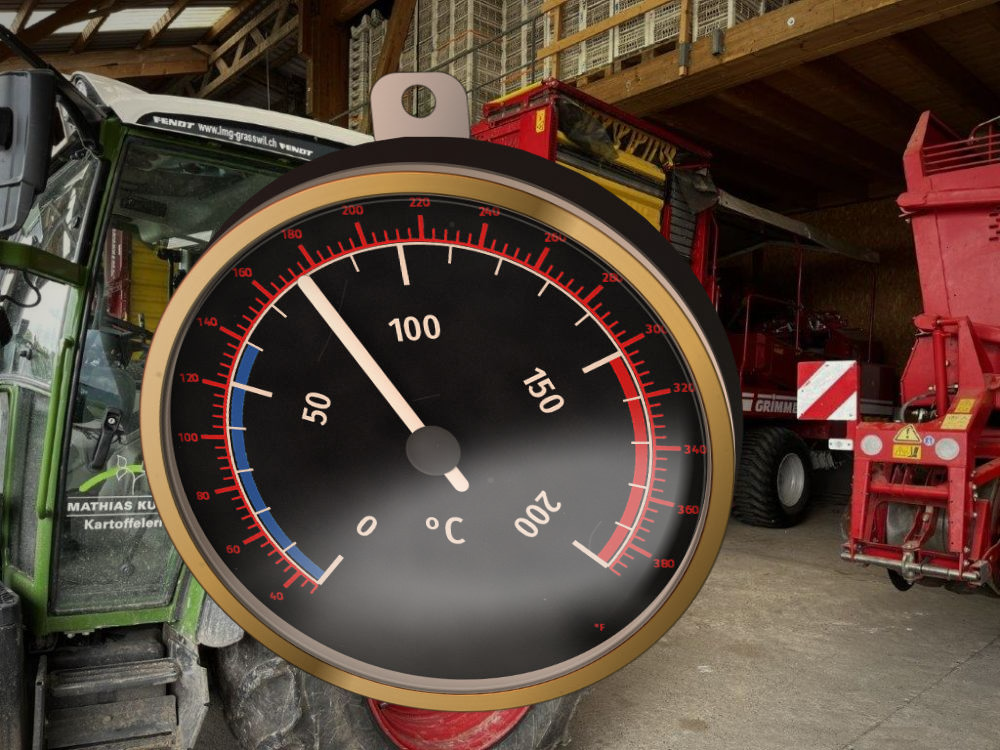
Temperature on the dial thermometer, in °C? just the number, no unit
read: 80
